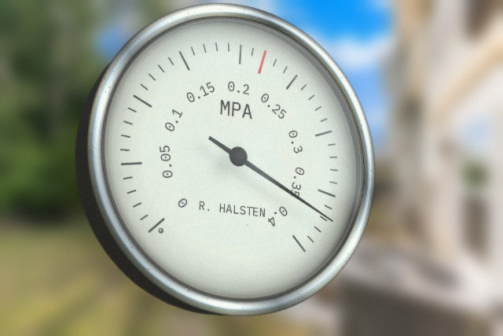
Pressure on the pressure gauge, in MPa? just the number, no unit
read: 0.37
